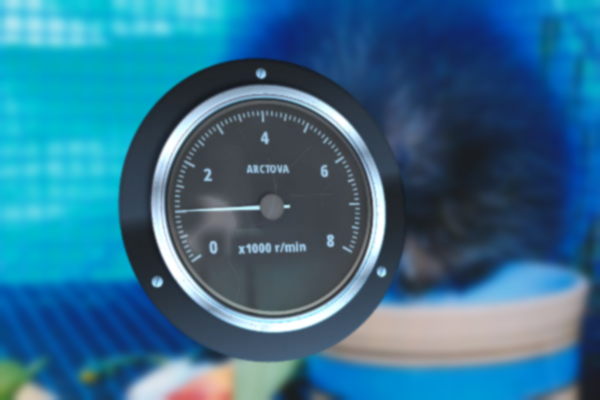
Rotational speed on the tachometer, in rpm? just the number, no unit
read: 1000
